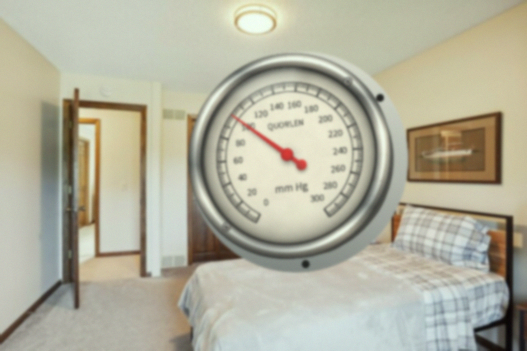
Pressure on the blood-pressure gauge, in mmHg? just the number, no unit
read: 100
